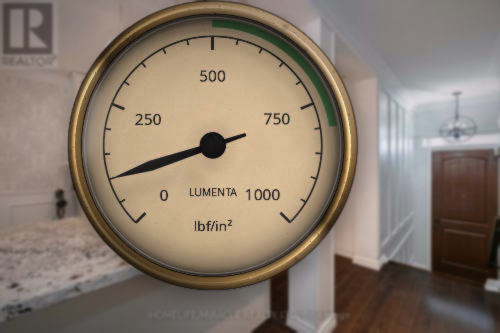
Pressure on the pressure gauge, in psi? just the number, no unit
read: 100
